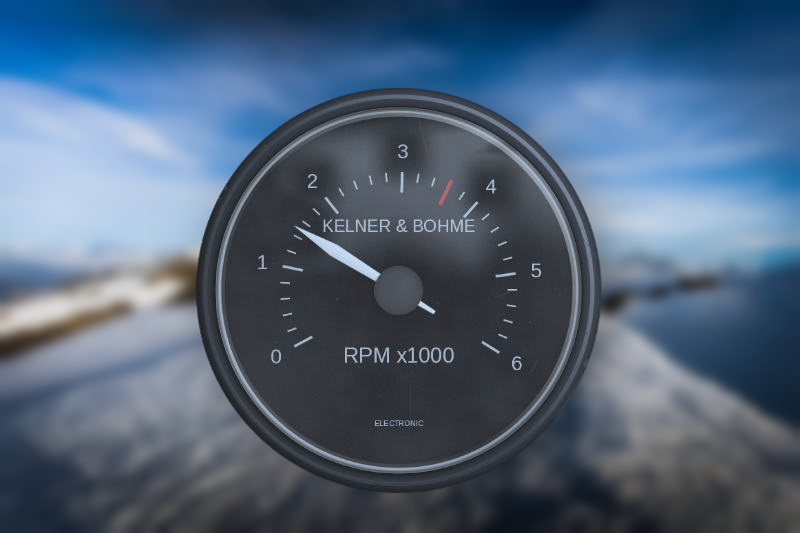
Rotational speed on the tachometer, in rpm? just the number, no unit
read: 1500
